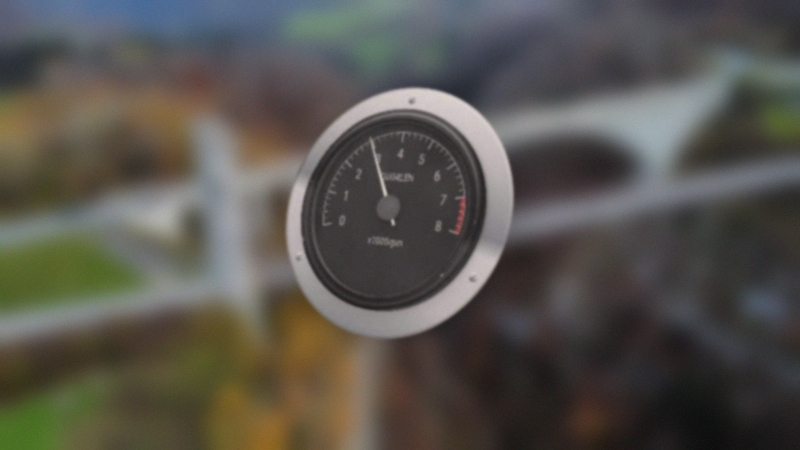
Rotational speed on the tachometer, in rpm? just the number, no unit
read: 3000
